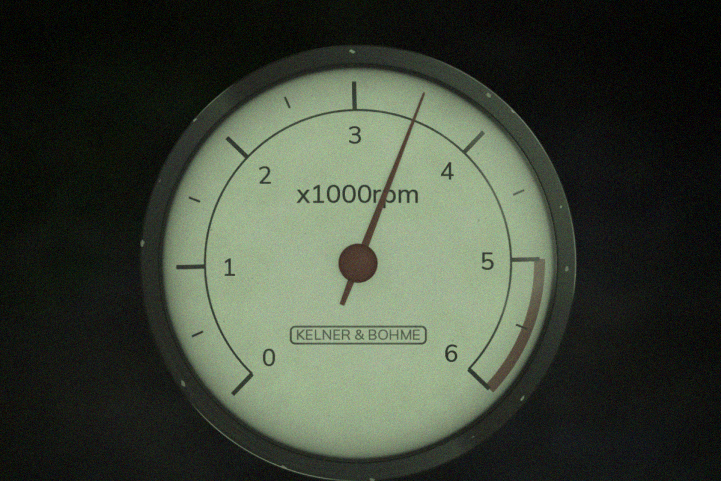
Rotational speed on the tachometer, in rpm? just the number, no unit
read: 3500
